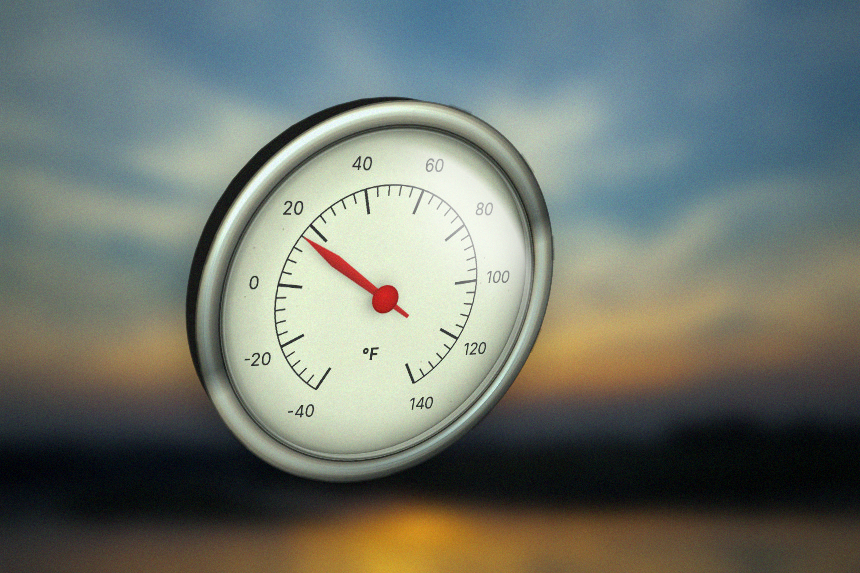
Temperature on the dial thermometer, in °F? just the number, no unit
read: 16
